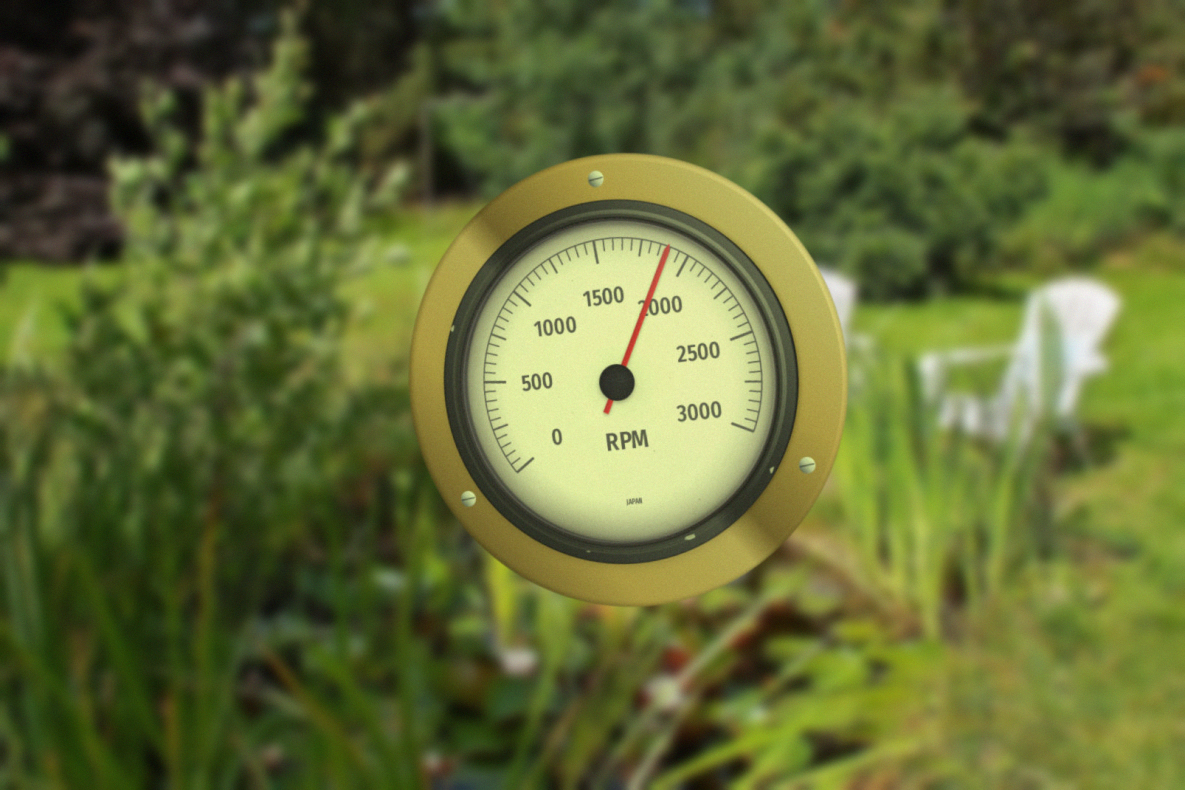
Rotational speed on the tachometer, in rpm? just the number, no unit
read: 1900
